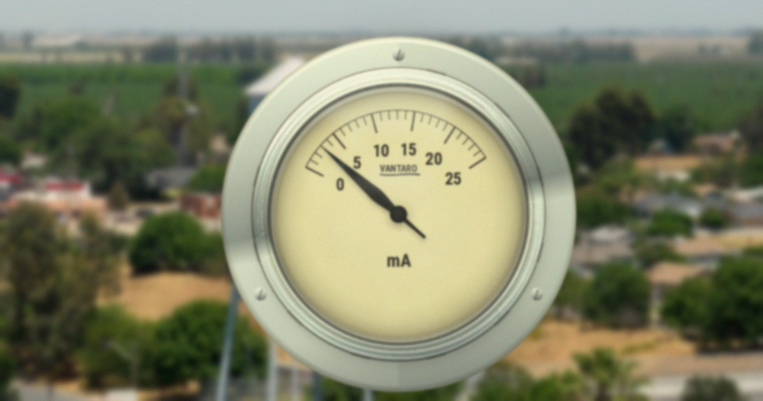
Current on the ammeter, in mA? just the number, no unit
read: 3
